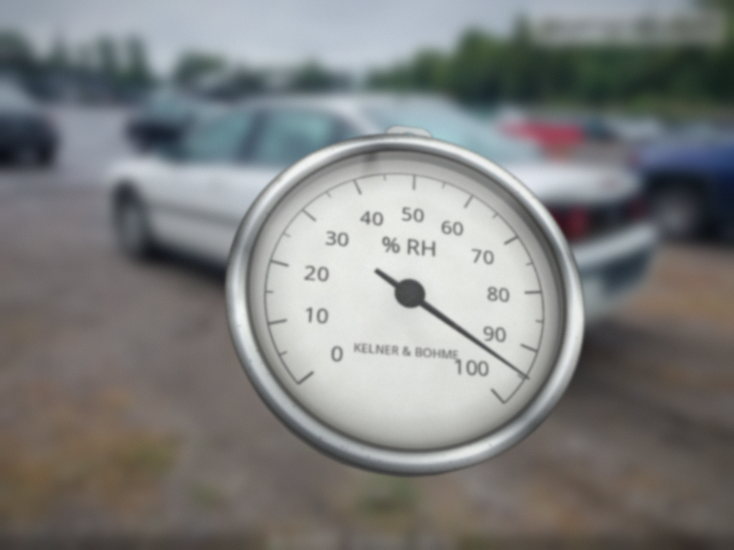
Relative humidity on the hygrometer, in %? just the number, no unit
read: 95
